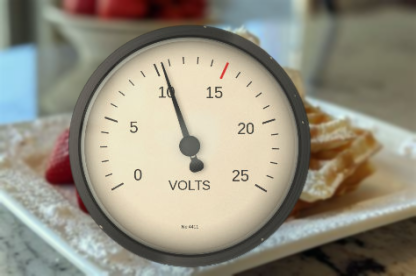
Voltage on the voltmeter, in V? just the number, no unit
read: 10.5
